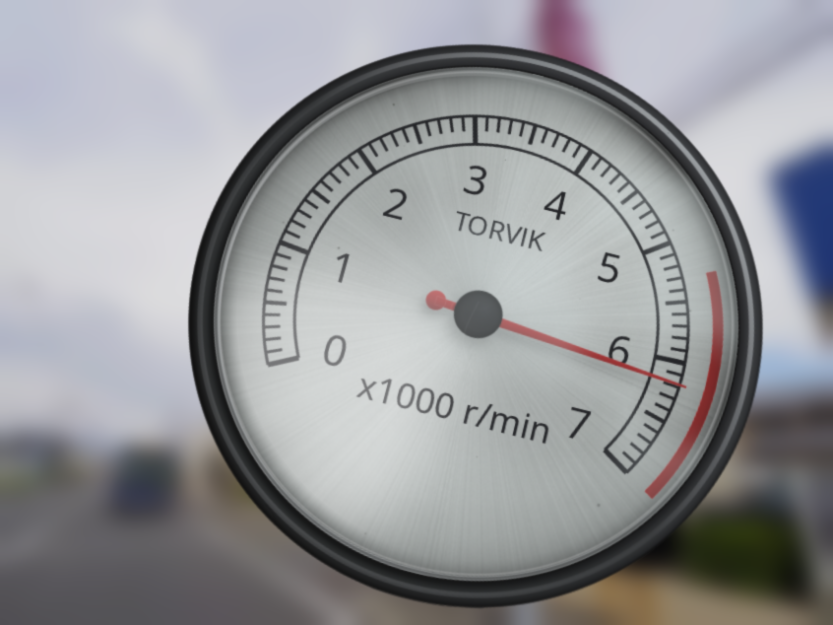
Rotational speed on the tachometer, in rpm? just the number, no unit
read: 6200
